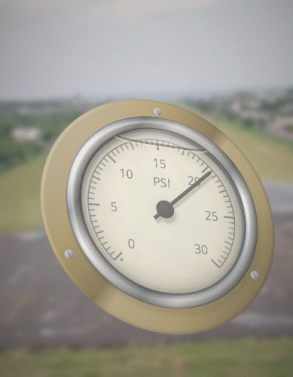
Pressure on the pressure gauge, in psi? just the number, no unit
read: 20.5
